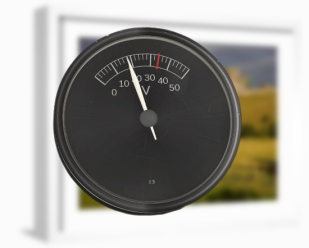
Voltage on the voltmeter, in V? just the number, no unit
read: 18
